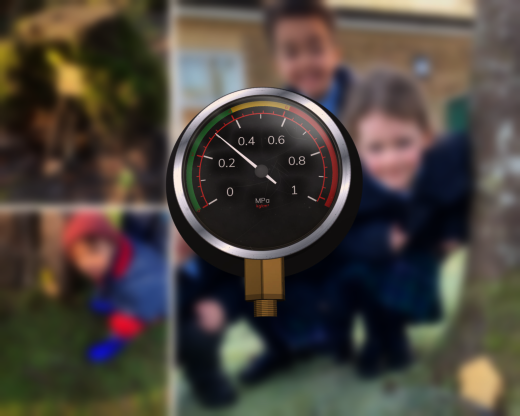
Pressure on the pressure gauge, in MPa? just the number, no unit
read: 0.3
